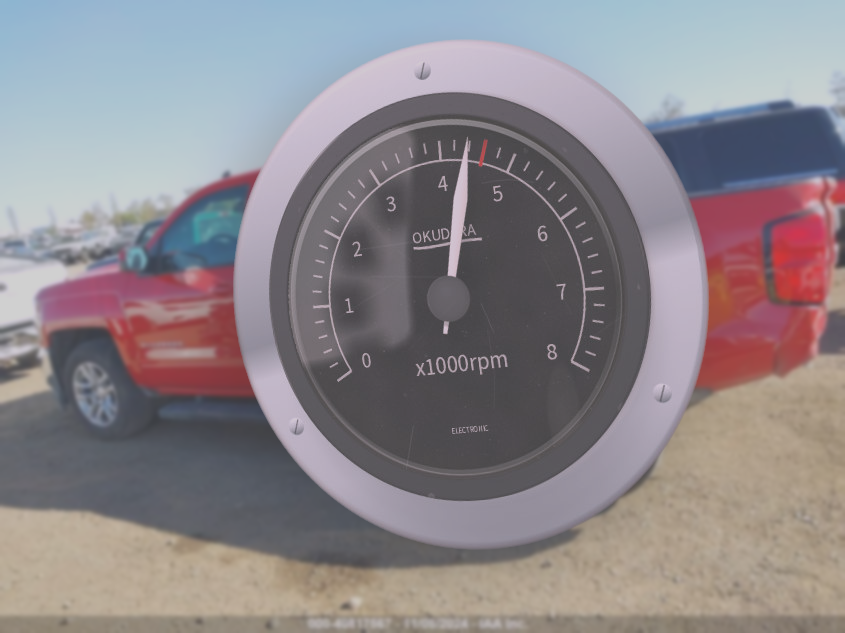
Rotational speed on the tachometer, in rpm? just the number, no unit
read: 4400
